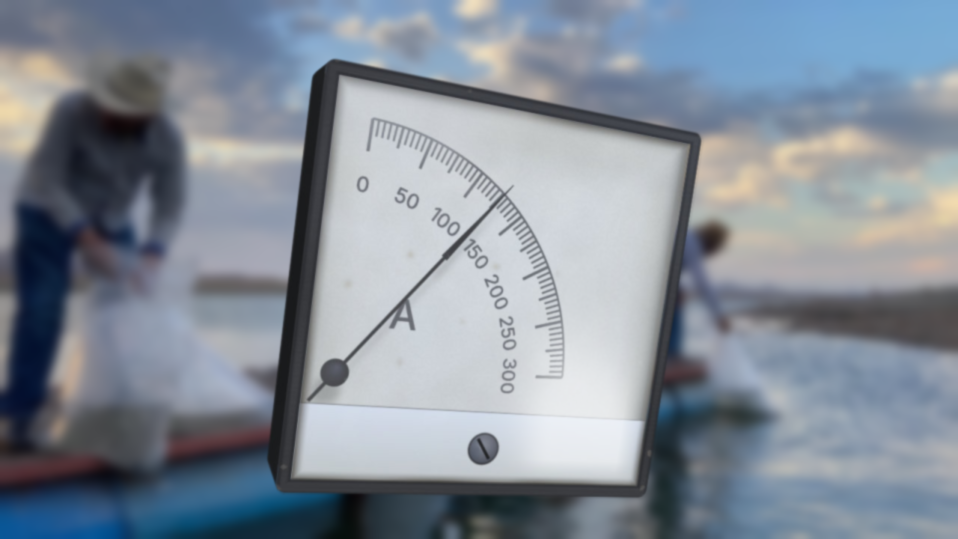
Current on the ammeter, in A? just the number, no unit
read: 125
